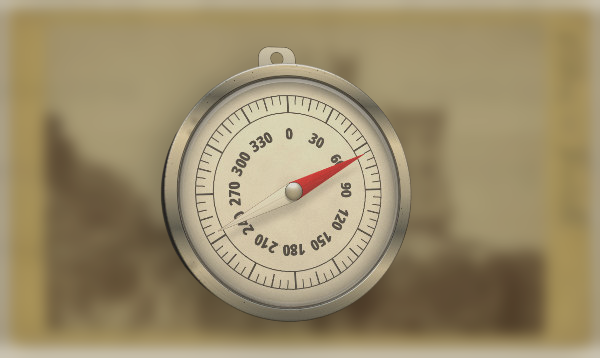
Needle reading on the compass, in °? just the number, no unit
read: 65
